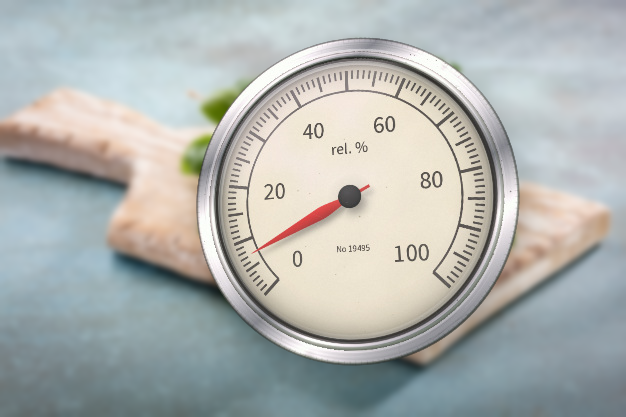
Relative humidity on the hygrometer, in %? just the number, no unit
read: 7
